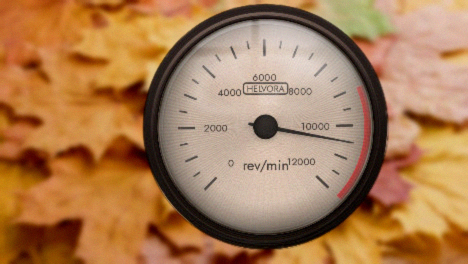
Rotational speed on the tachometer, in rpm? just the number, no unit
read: 10500
